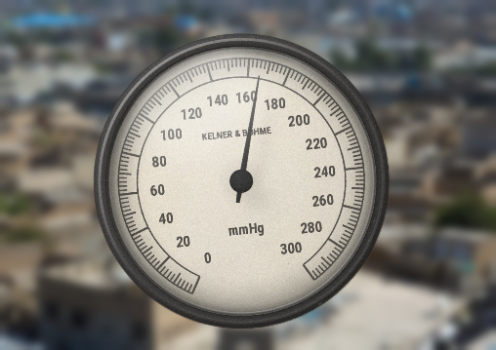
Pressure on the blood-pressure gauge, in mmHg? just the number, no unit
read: 166
